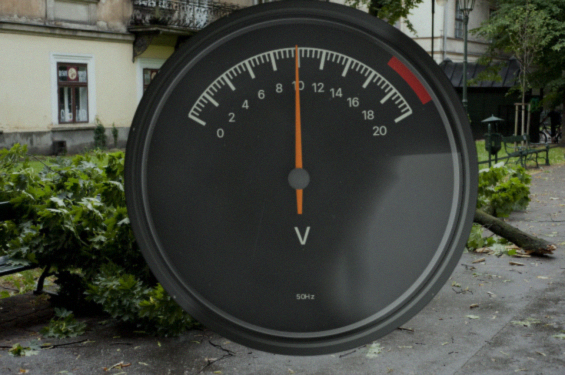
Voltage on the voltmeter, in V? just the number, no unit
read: 10
